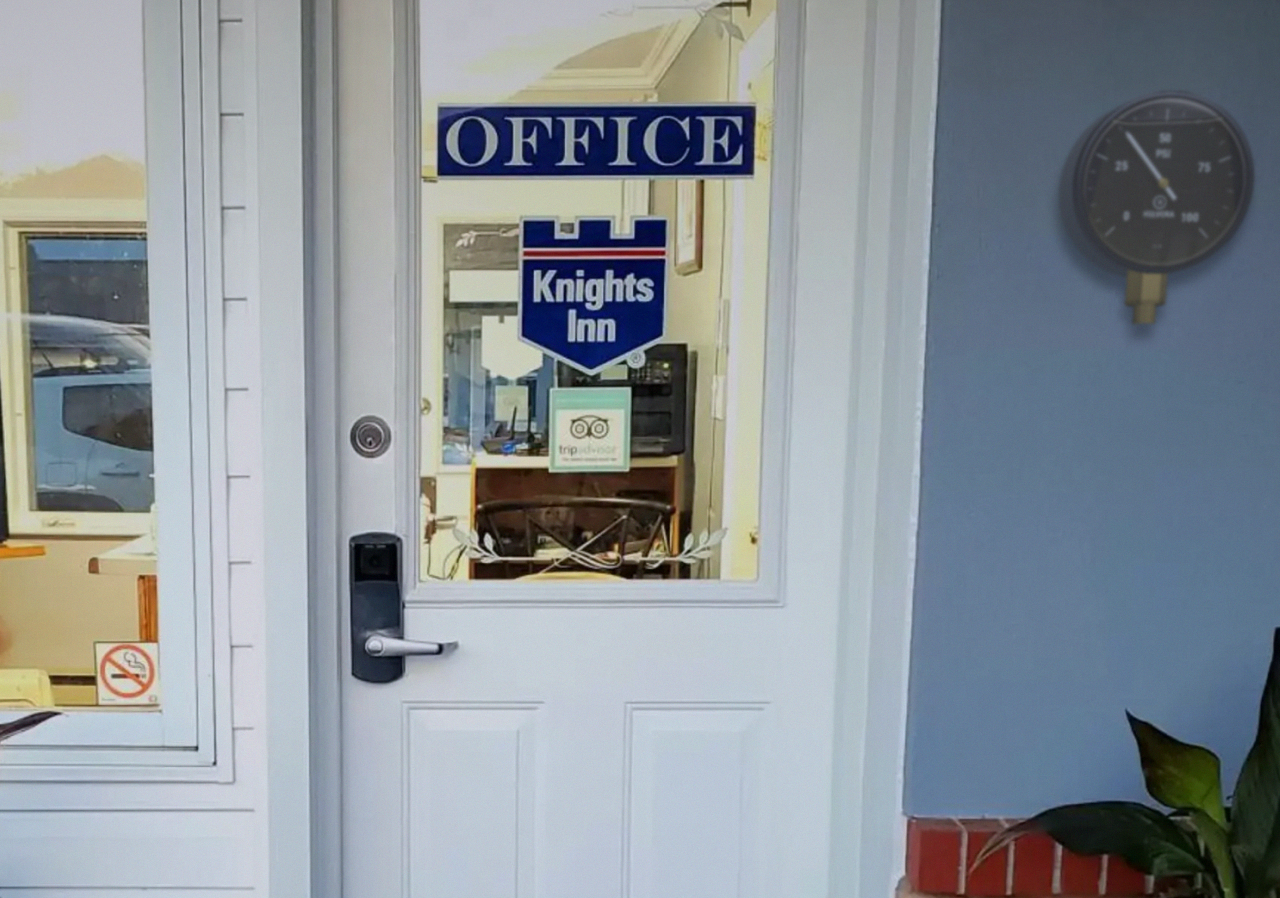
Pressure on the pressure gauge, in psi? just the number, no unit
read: 35
